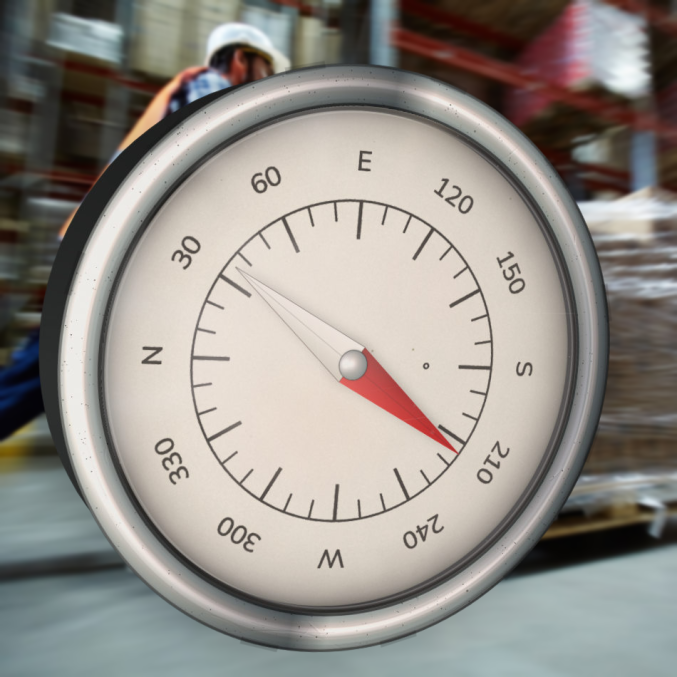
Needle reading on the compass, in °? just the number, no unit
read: 215
